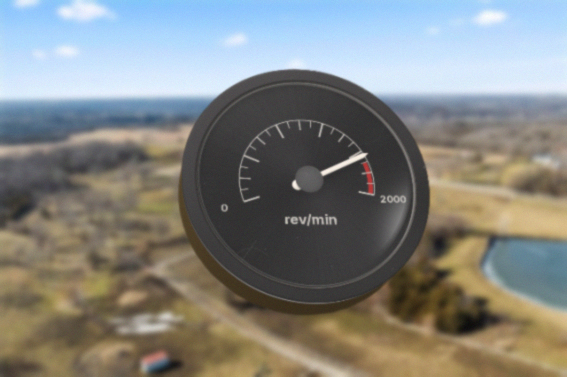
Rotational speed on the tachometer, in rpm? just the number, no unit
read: 1650
